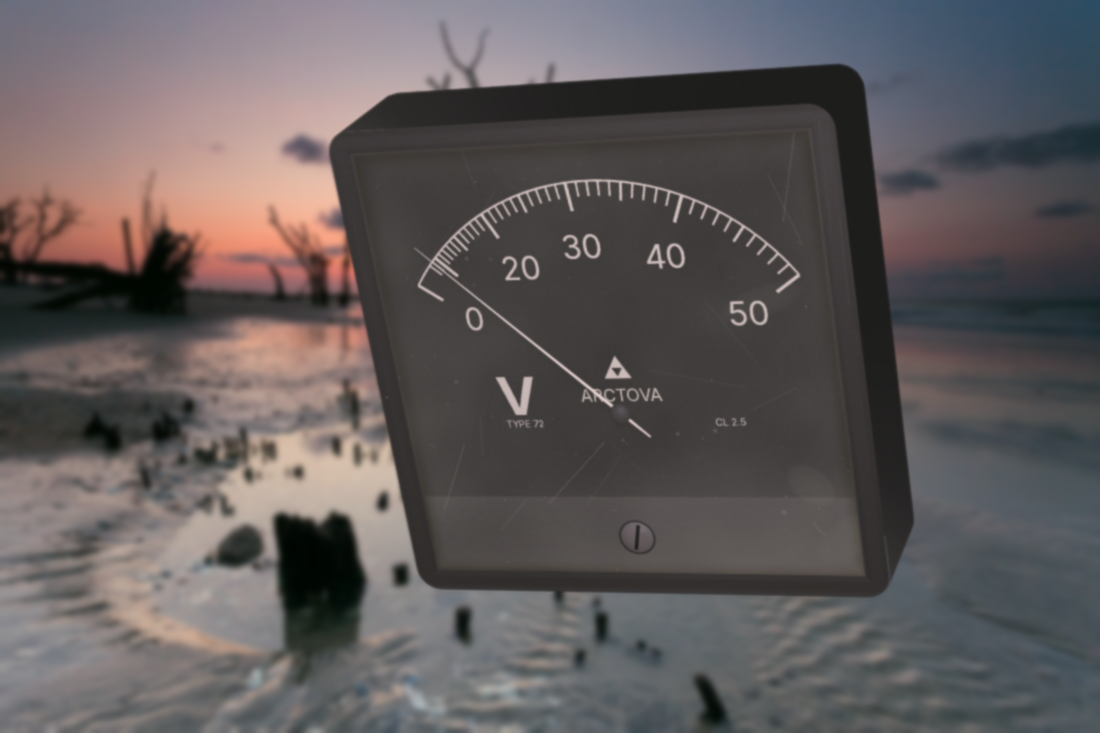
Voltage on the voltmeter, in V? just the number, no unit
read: 10
